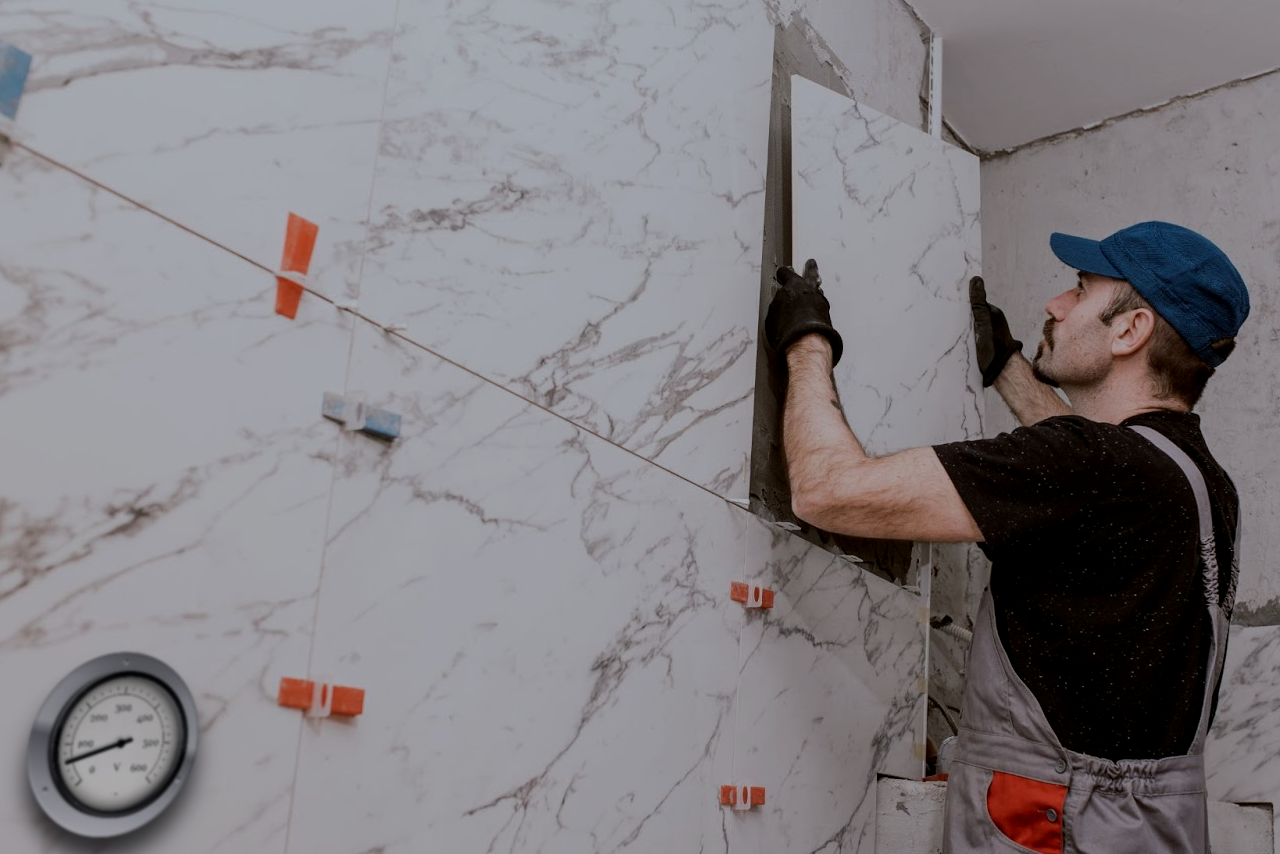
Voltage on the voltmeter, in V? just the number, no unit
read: 60
